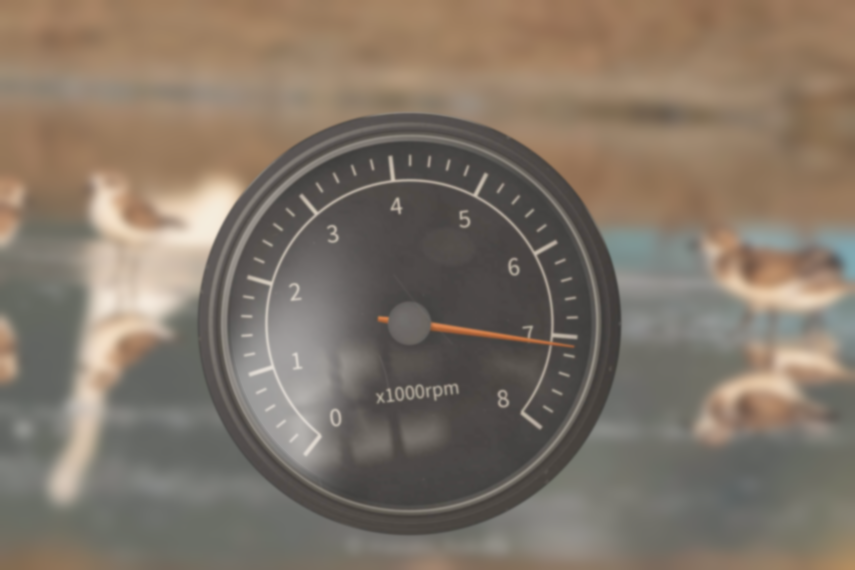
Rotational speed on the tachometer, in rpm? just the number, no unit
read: 7100
